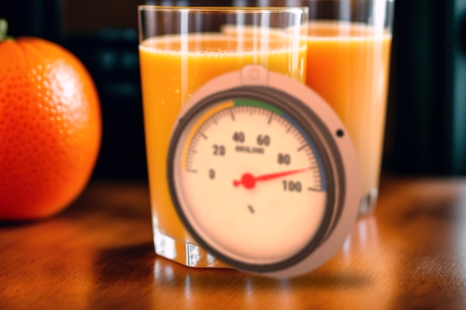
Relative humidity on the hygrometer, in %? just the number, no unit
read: 90
